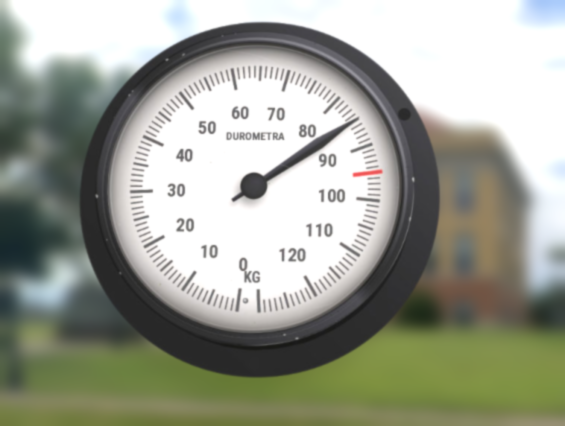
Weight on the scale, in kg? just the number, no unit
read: 85
